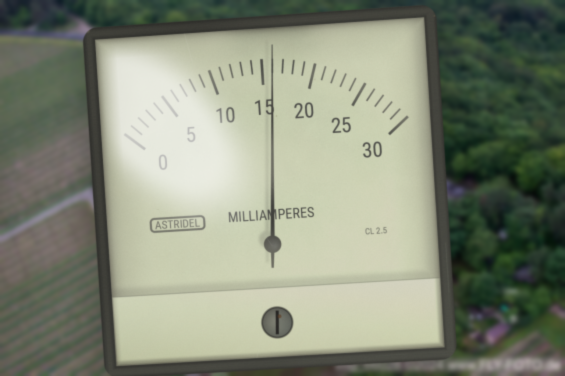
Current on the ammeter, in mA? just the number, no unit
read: 16
